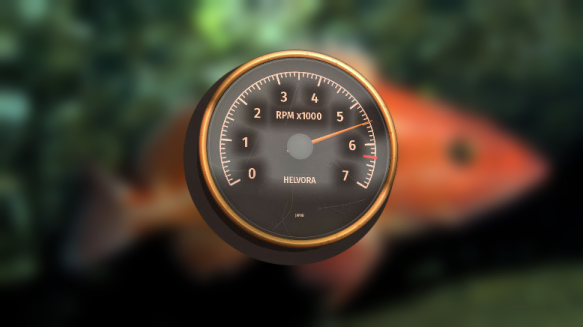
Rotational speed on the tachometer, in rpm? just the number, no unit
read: 5500
